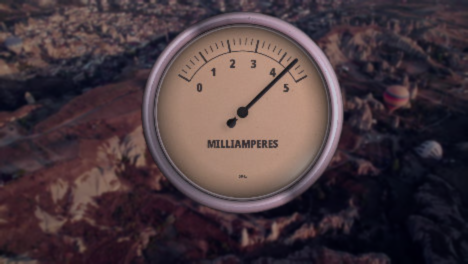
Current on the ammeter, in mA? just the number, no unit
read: 4.4
